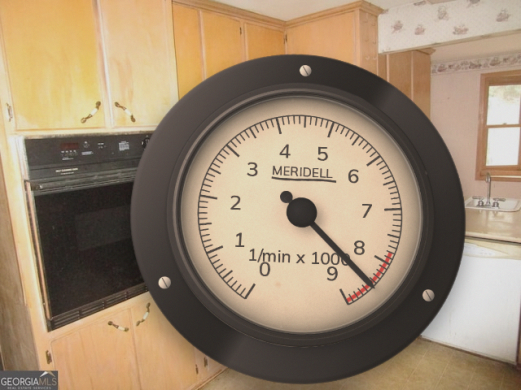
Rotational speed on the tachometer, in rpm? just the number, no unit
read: 8500
